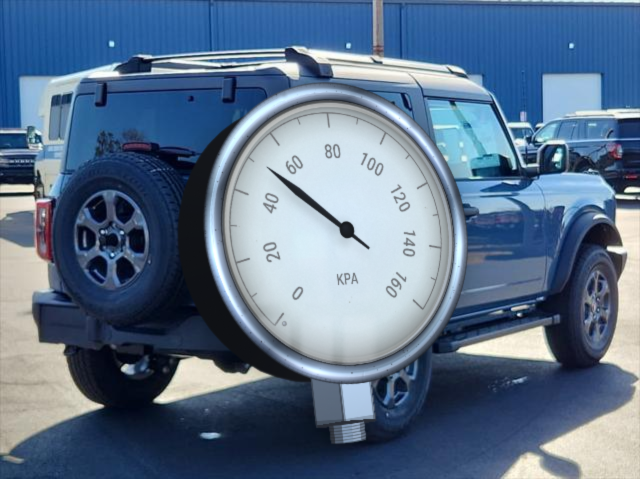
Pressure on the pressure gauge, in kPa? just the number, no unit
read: 50
